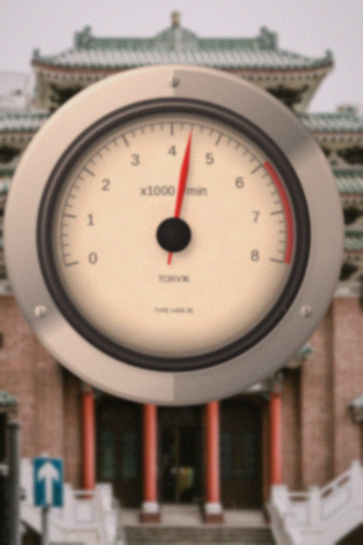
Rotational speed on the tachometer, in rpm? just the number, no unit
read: 4400
